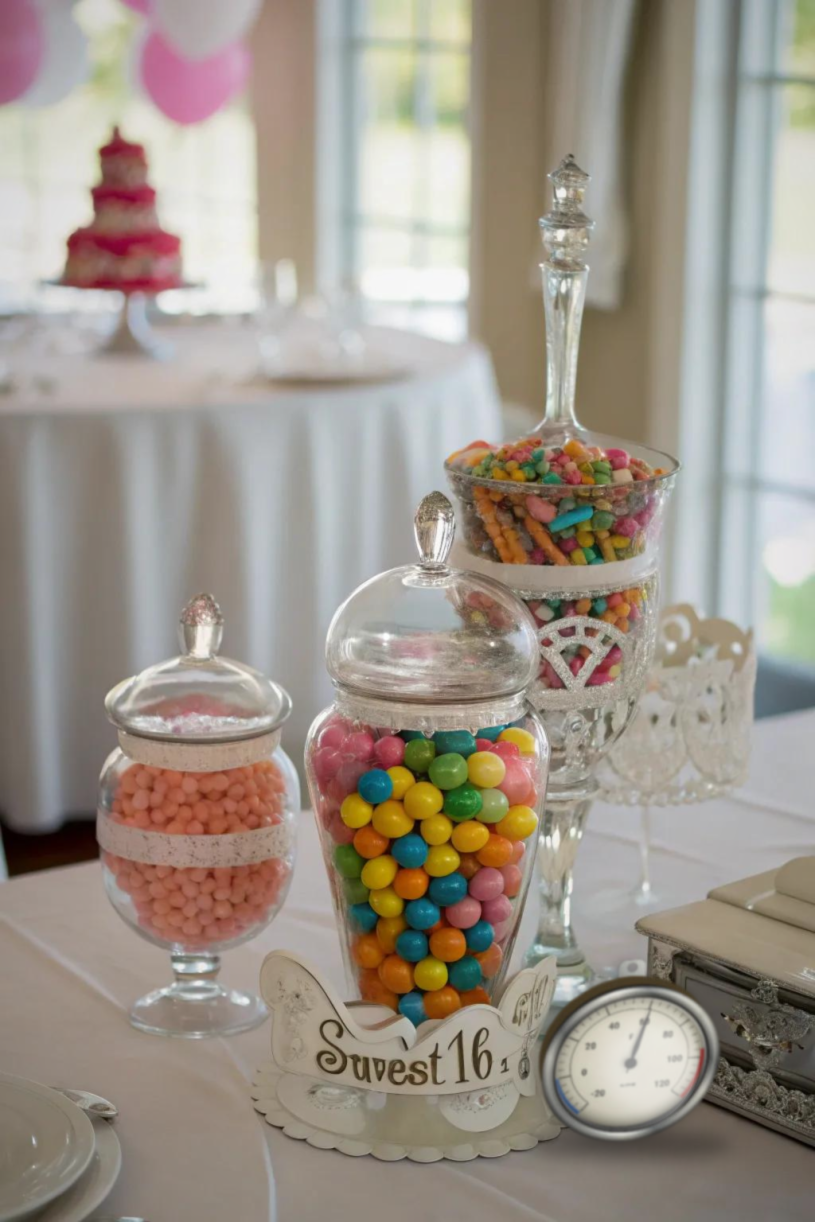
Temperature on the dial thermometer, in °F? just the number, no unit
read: 60
